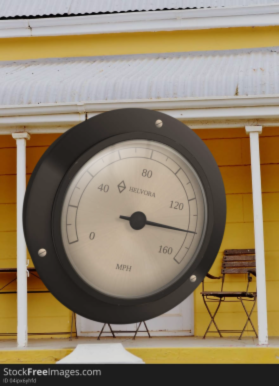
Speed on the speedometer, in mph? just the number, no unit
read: 140
